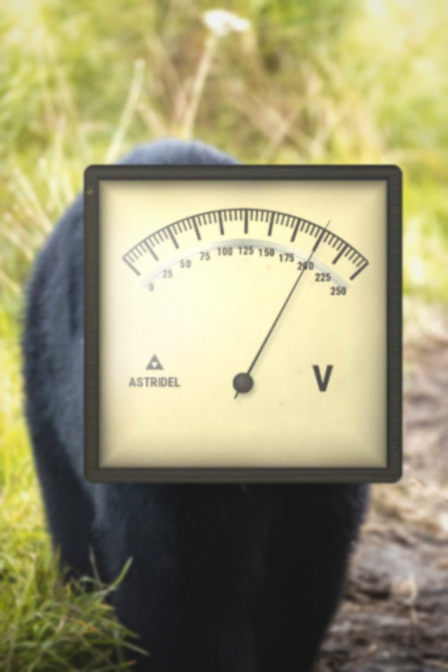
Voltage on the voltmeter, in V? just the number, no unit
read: 200
